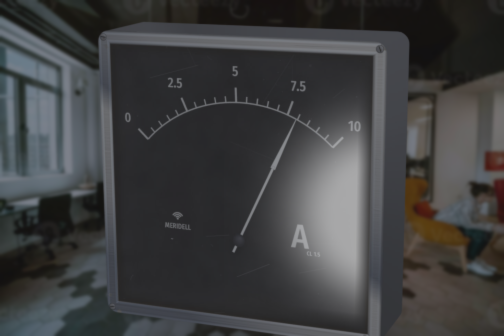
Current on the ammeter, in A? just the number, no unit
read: 8
